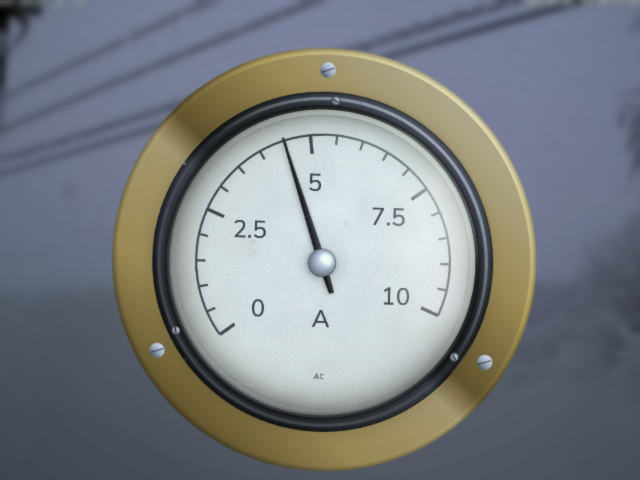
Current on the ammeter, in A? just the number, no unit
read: 4.5
